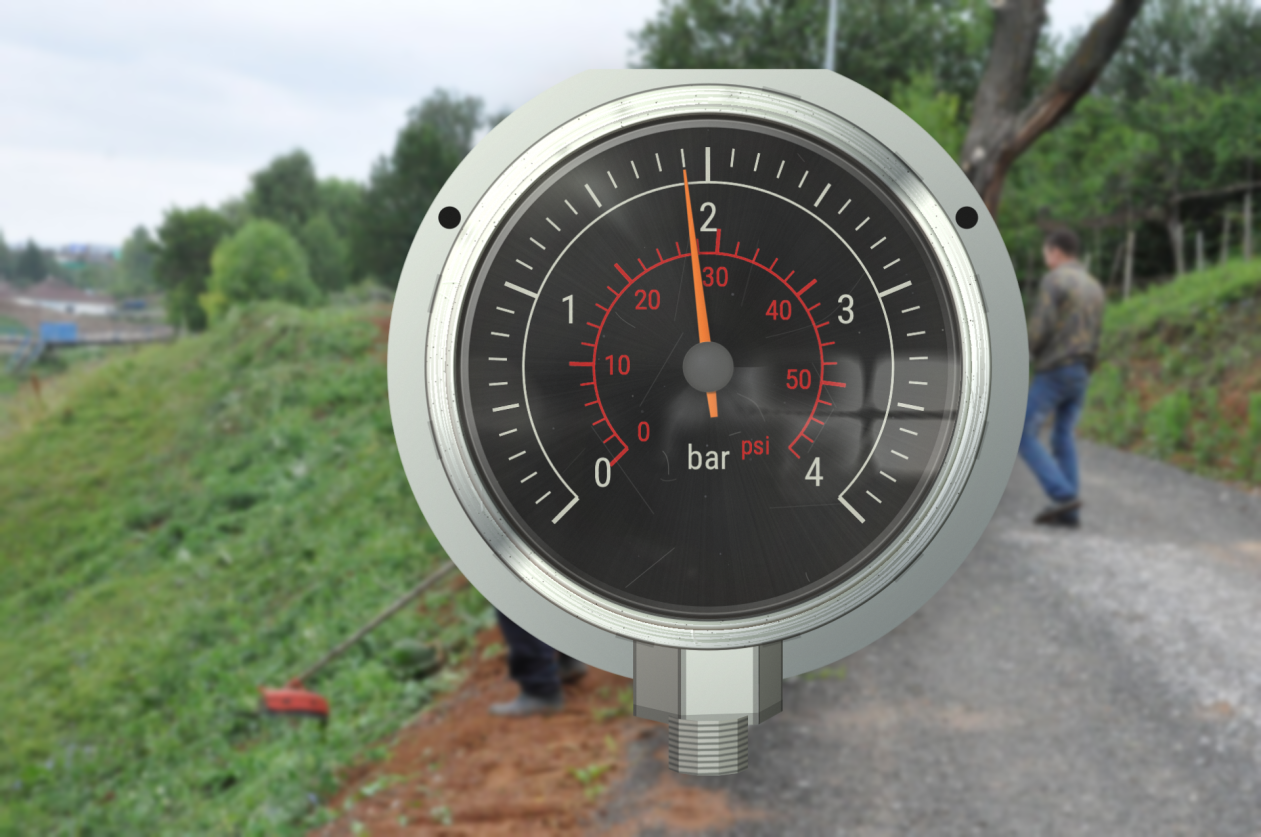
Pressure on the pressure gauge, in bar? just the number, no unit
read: 1.9
